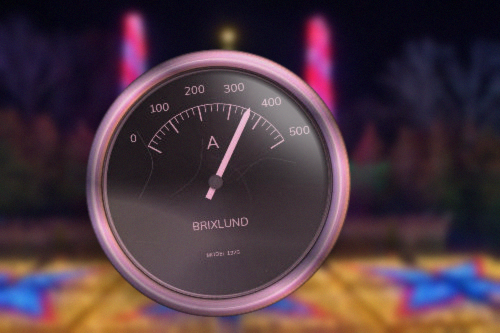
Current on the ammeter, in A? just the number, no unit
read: 360
